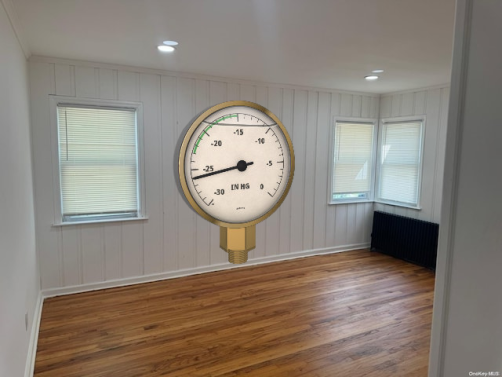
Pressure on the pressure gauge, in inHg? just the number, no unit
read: -26
